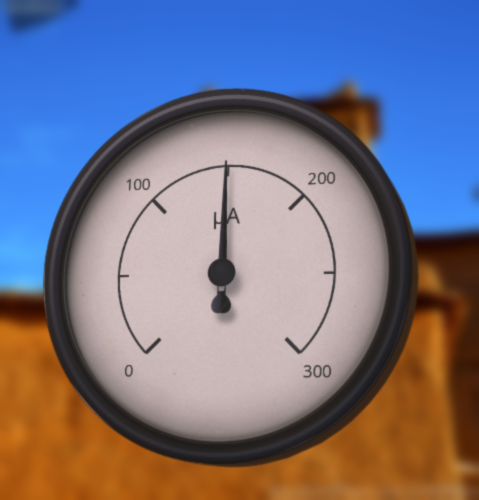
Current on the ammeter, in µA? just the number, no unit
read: 150
